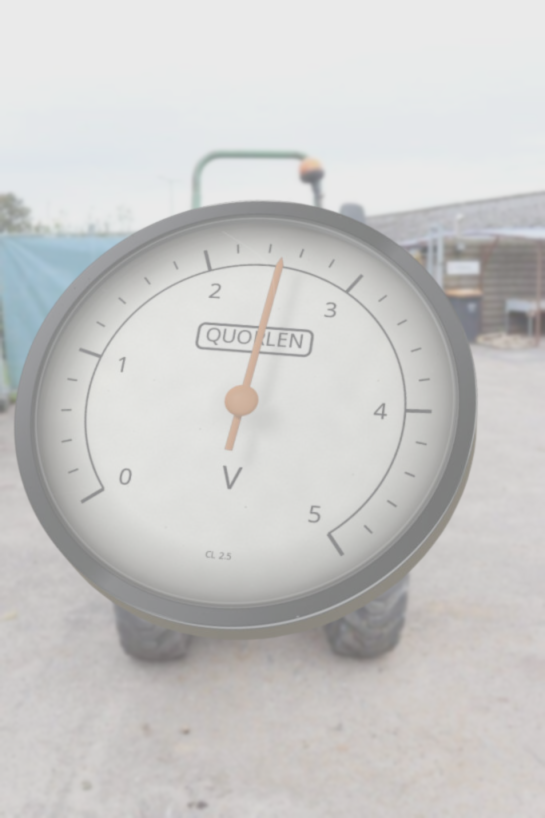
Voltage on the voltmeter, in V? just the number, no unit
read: 2.5
